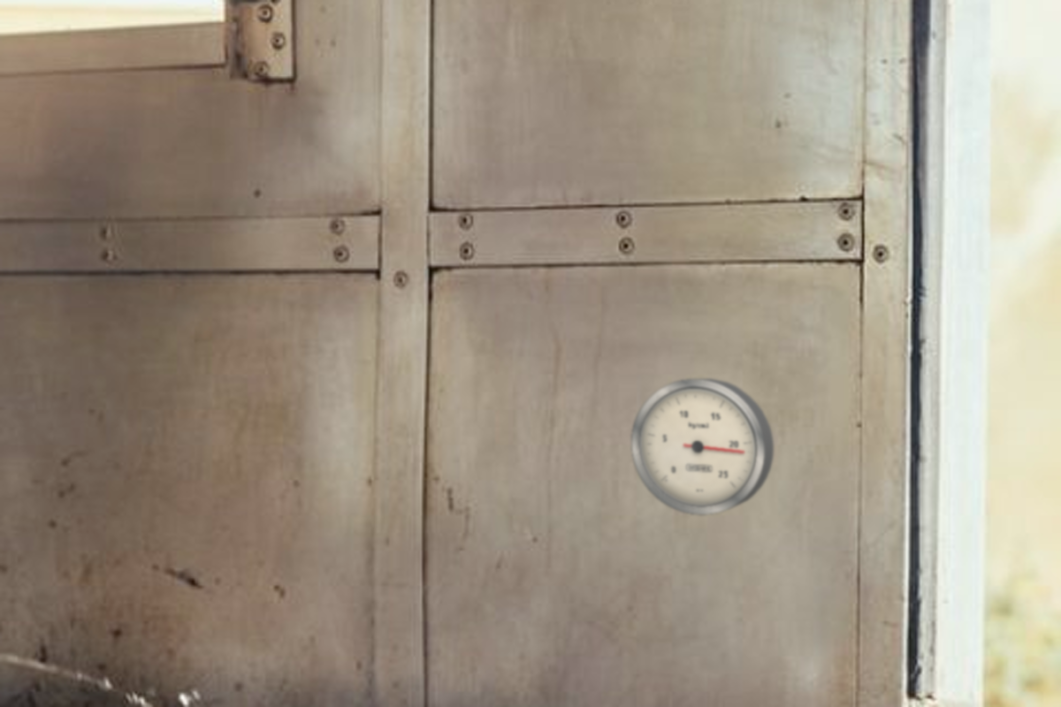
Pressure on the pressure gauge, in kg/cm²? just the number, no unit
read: 21
